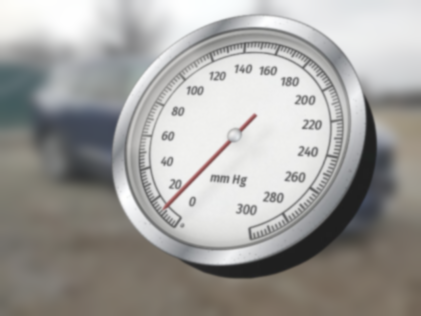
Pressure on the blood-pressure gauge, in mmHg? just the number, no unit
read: 10
